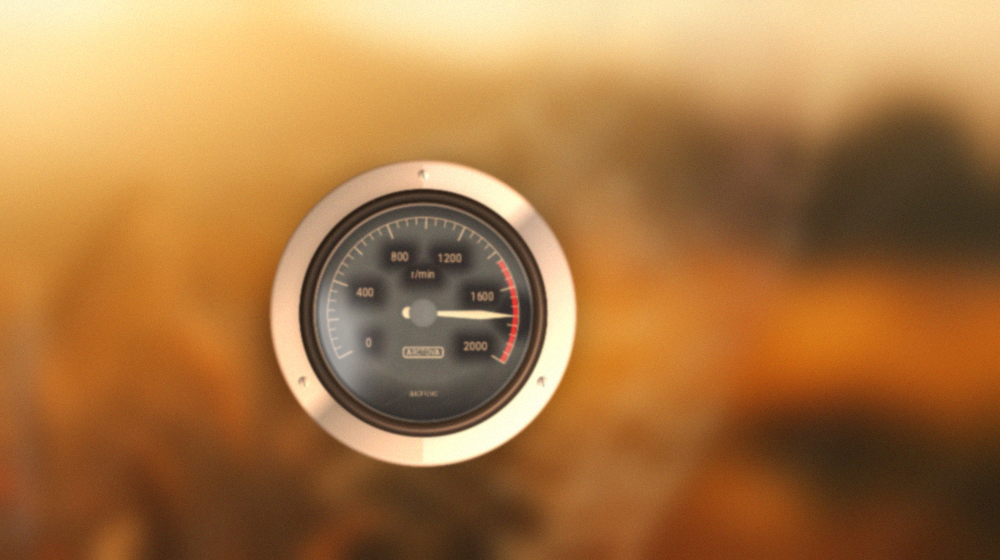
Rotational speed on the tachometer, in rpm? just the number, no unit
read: 1750
